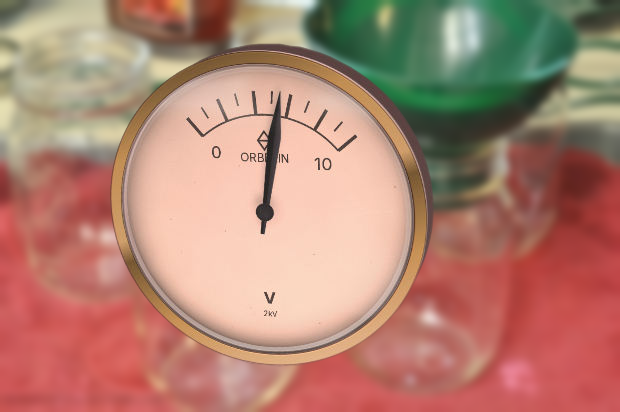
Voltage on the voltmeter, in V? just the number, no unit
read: 5.5
